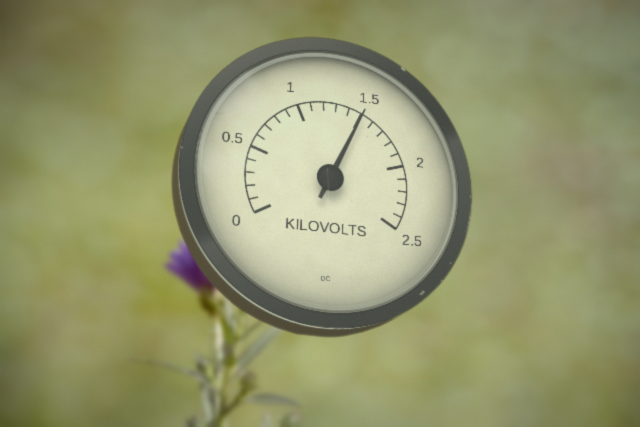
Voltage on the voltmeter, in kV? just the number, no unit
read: 1.5
